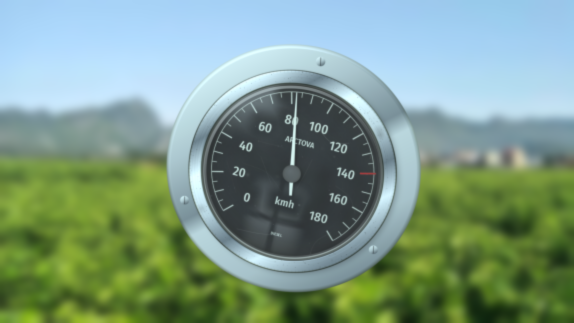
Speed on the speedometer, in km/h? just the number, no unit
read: 82.5
